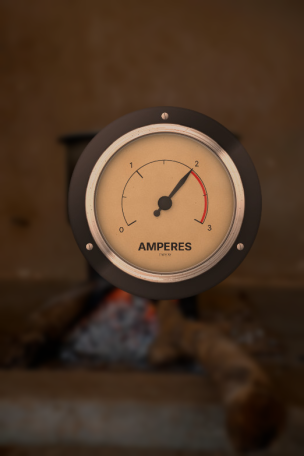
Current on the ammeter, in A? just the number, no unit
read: 2
